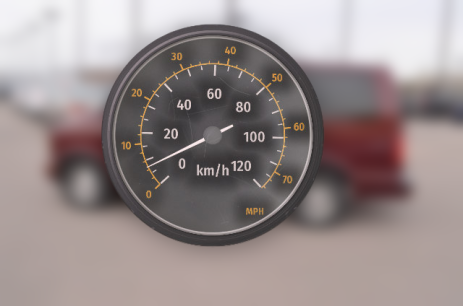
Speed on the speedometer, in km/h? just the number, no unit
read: 7.5
